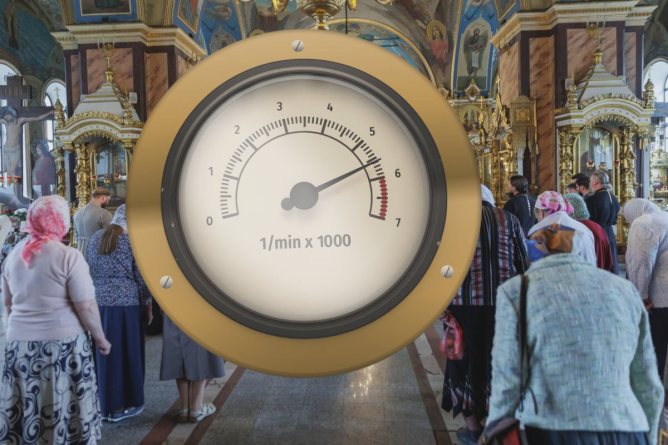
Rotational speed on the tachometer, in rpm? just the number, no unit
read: 5600
